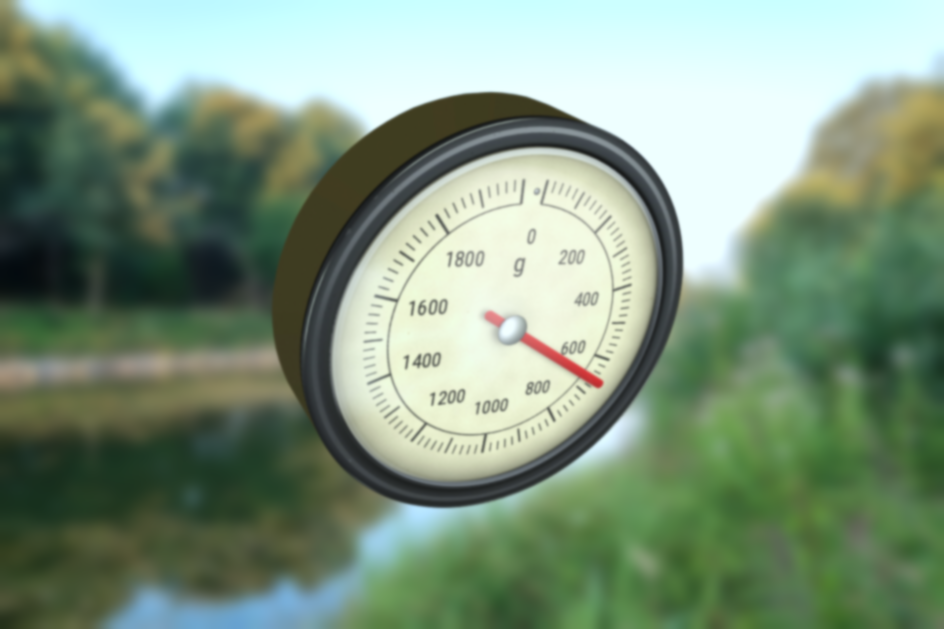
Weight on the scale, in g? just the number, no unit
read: 660
